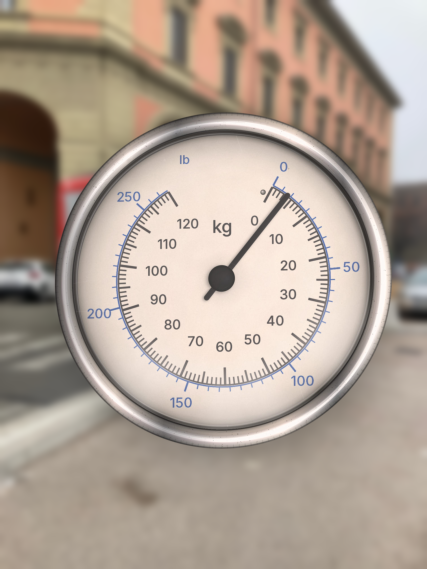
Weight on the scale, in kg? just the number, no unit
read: 4
